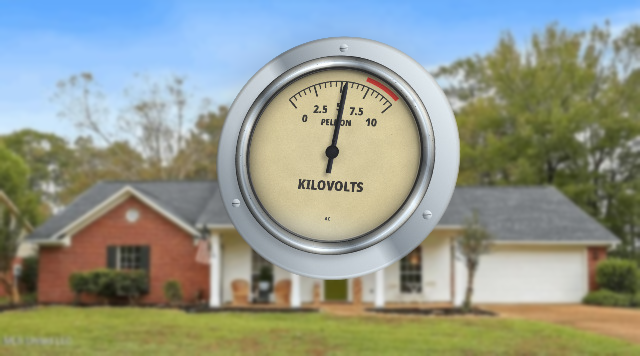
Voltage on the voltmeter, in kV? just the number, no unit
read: 5.5
